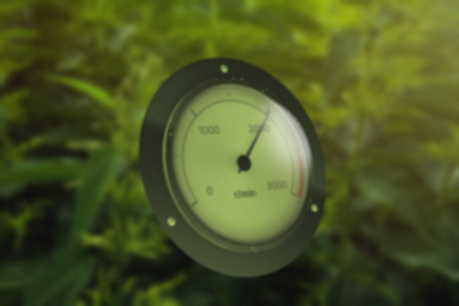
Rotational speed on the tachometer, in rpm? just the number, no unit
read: 2000
